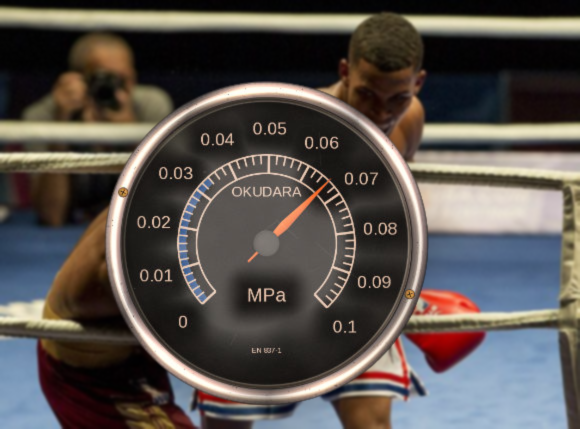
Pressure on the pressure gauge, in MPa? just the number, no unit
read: 0.066
